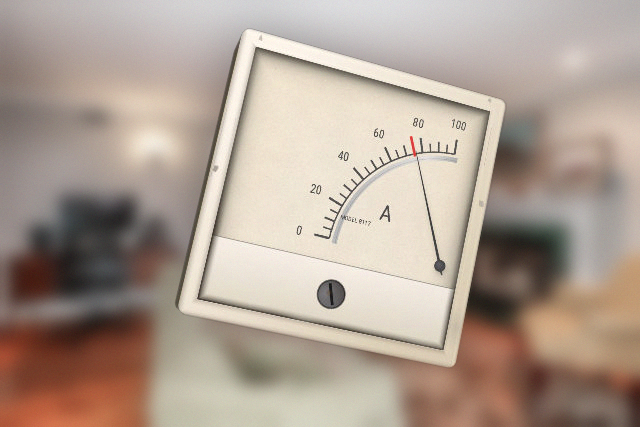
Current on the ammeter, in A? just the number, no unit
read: 75
